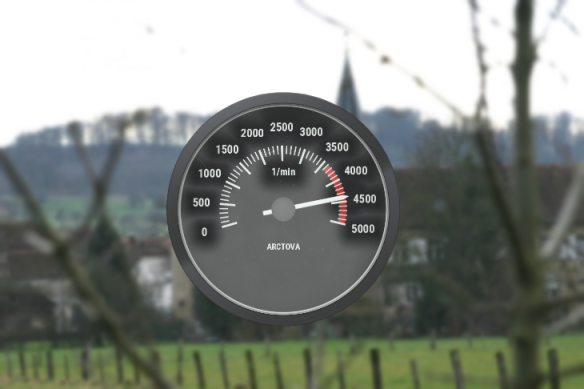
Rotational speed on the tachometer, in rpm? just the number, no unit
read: 4400
